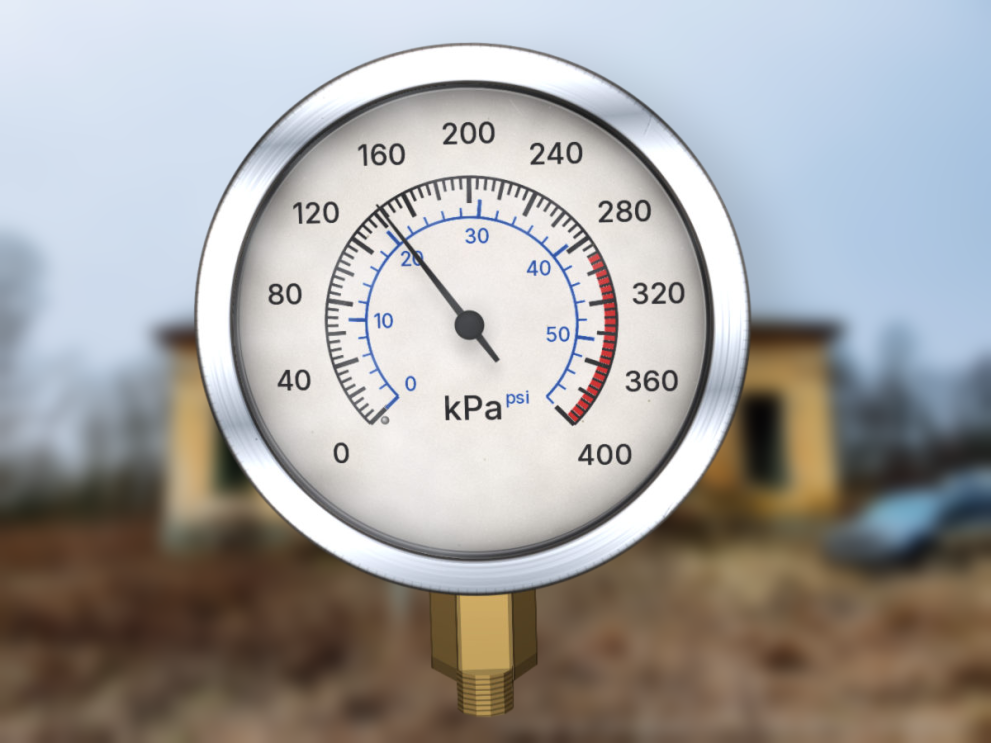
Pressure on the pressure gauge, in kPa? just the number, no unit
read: 145
